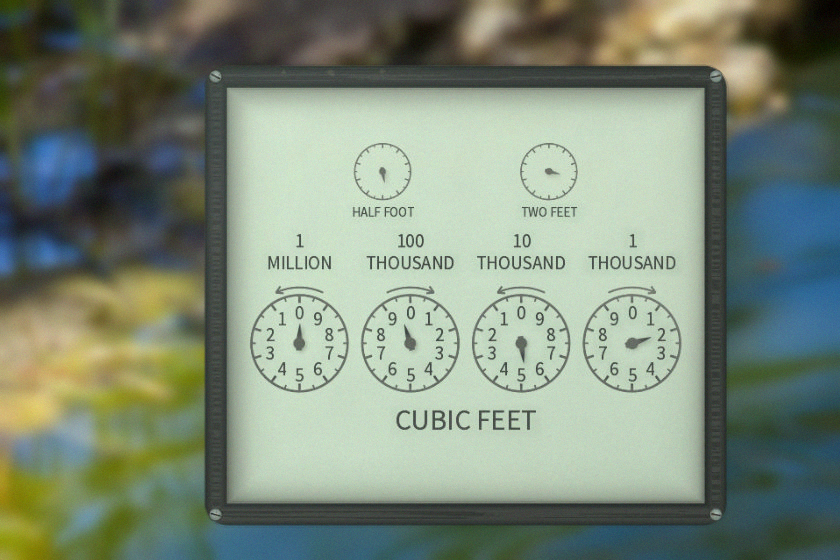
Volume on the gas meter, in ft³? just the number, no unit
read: 995200
